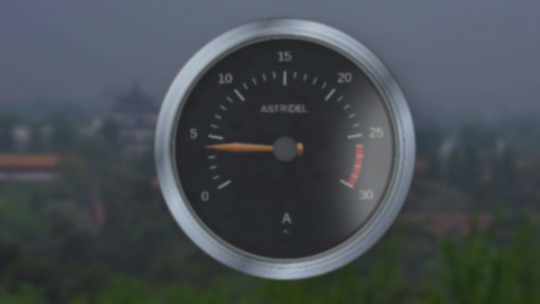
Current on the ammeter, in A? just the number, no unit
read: 4
